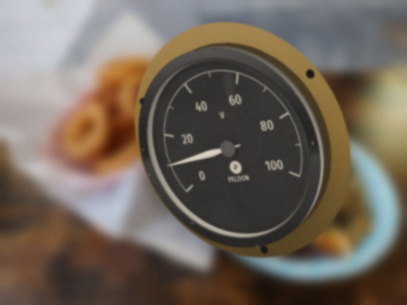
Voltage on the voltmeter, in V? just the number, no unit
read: 10
